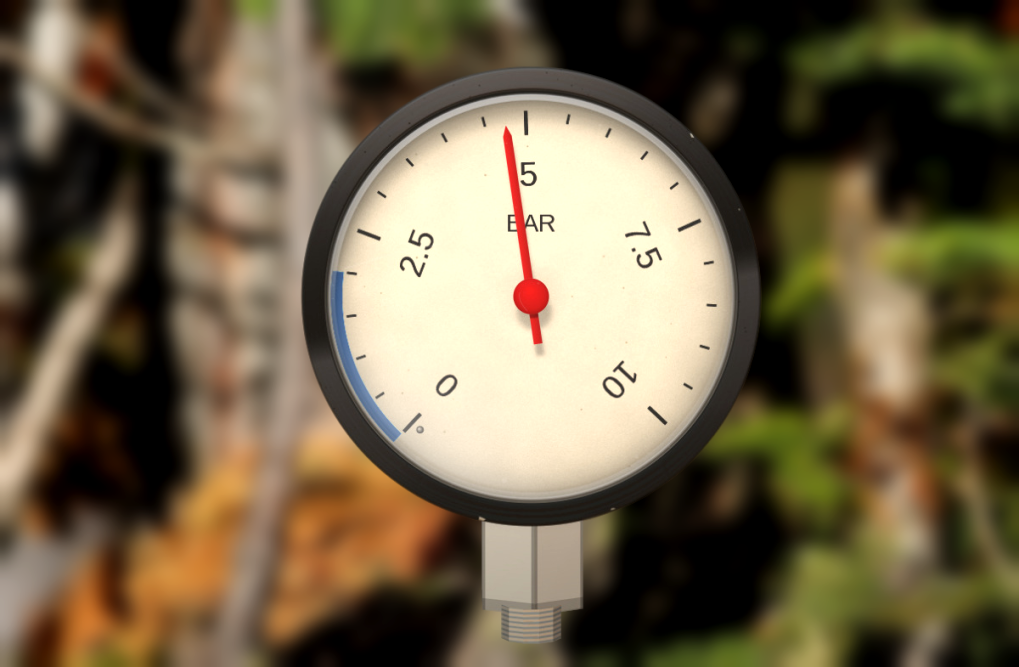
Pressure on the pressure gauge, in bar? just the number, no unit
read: 4.75
